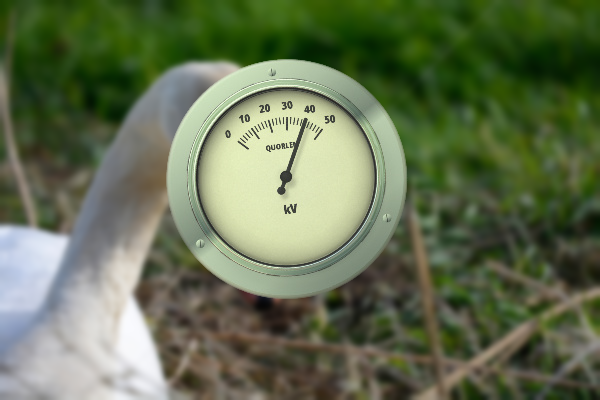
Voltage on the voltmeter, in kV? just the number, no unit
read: 40
